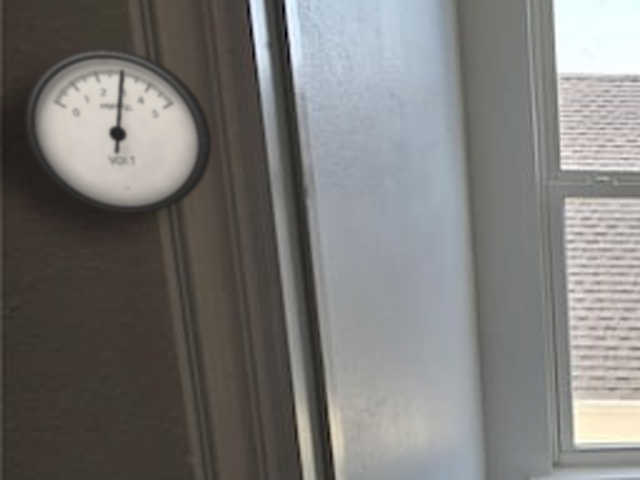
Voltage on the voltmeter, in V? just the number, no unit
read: 3
